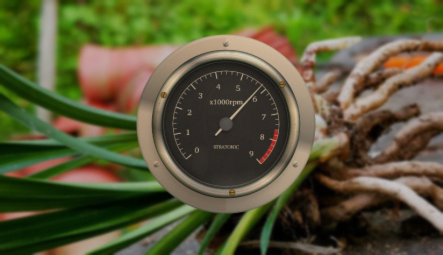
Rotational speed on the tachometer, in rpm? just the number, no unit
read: 5800
